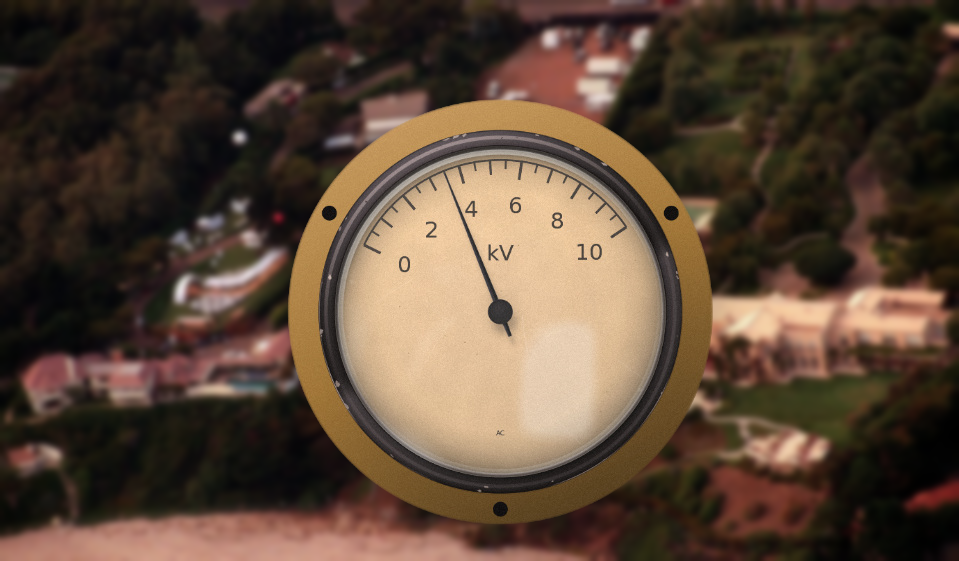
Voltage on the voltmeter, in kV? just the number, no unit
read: 3.5
